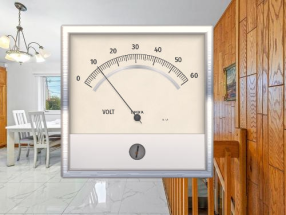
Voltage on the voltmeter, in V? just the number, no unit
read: 10
